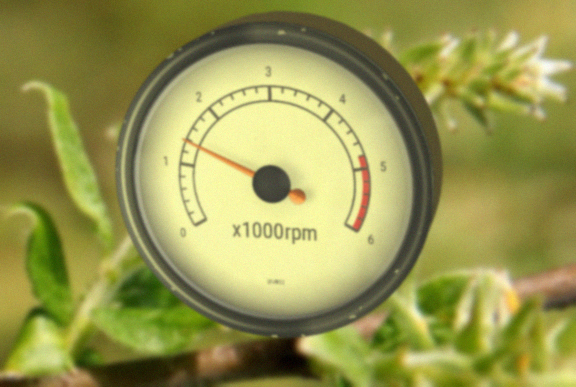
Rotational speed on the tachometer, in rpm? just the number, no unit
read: 1400
